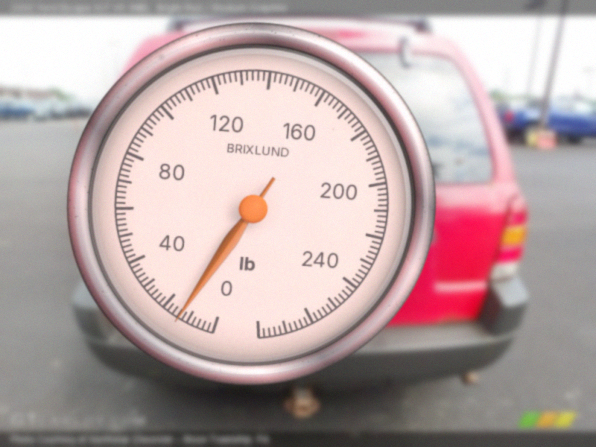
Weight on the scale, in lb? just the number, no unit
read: 14
